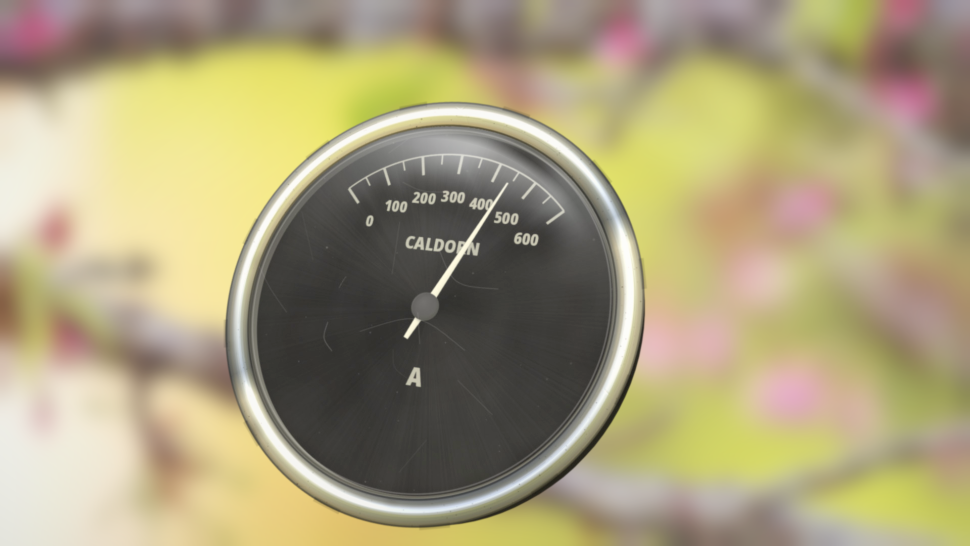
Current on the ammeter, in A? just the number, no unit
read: 450
